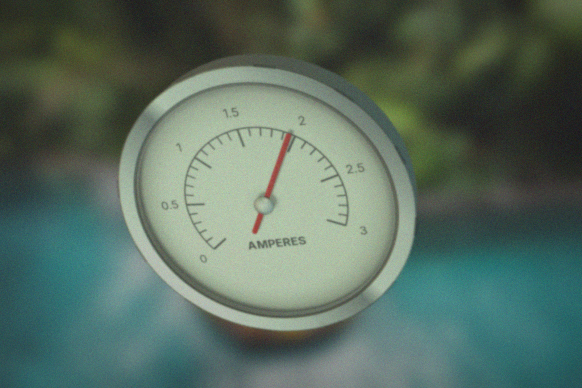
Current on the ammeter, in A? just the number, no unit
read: 1.95
